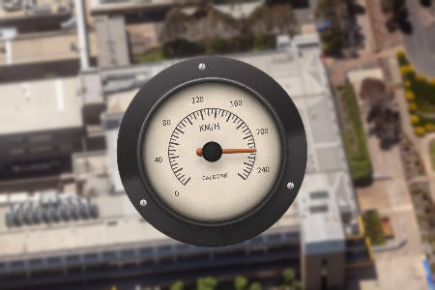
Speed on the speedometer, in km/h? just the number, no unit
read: 220
